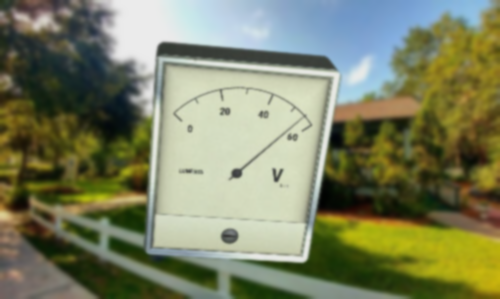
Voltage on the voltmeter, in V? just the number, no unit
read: 55
